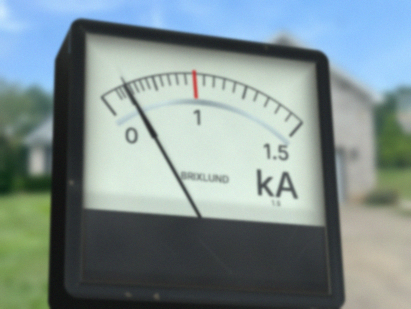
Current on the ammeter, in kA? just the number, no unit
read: 0.5
